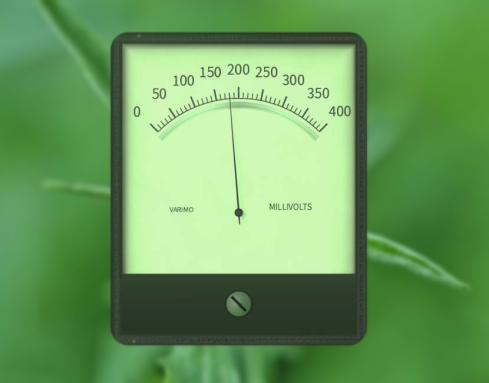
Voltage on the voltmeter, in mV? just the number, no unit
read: 180
